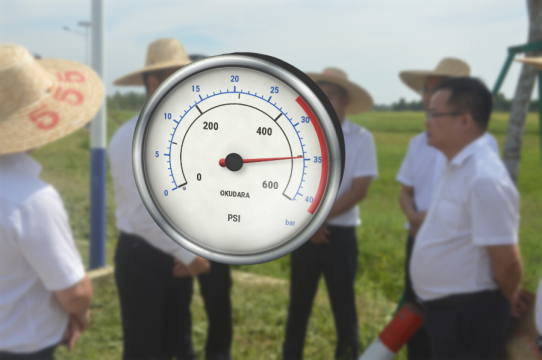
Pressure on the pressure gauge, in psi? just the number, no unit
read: 500
